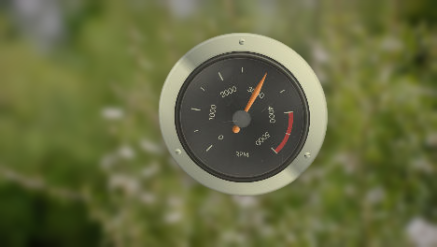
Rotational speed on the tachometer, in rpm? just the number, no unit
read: 3000
